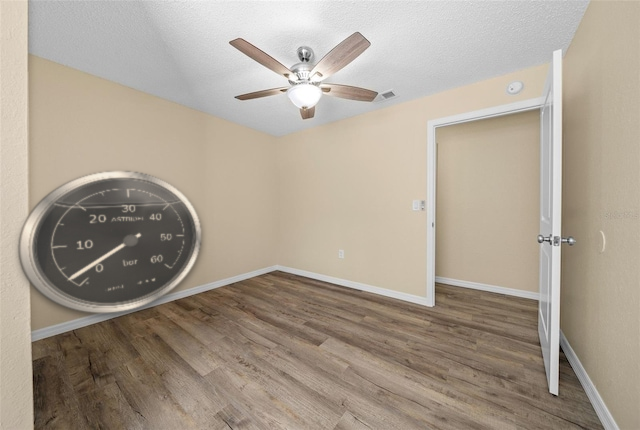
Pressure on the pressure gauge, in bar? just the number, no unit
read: 2.5
